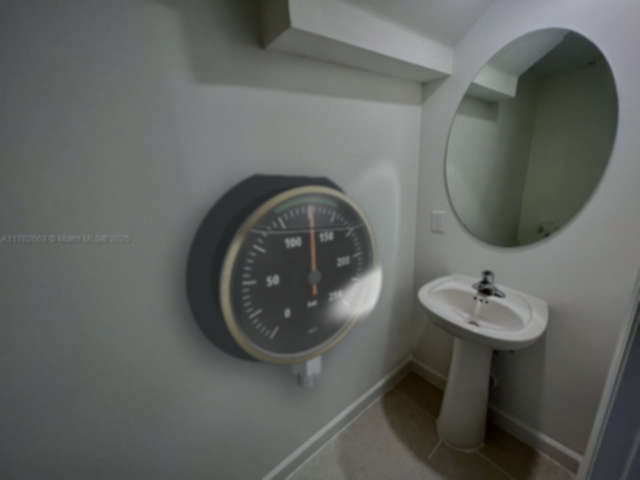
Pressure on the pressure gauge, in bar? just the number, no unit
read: 125
